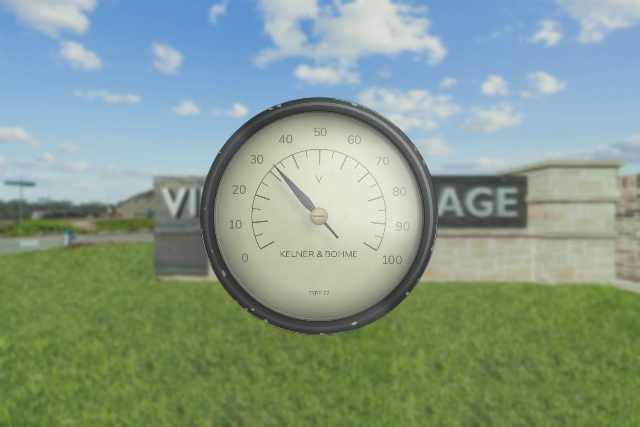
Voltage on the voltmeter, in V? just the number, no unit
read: 32.5
